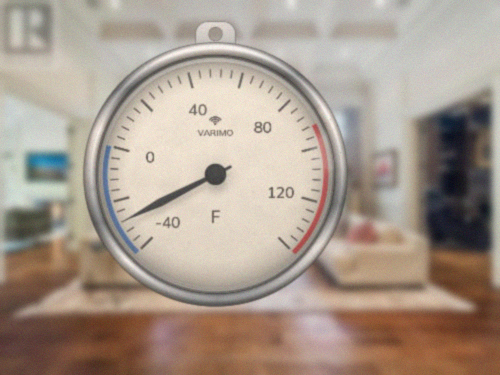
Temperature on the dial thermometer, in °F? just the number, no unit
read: -28
